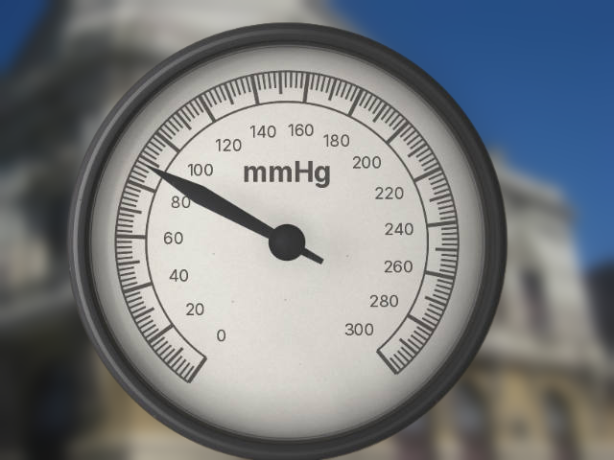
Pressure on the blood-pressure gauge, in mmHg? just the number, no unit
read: 88
